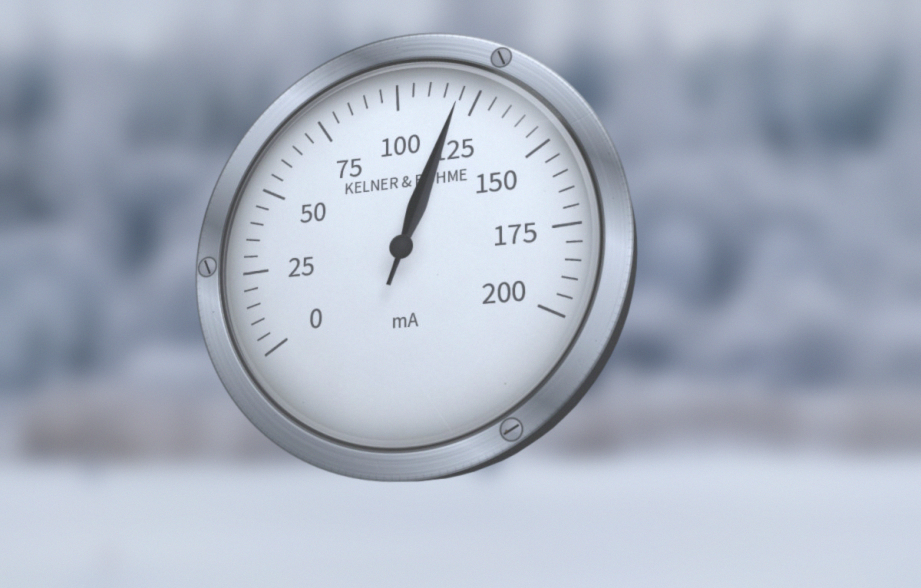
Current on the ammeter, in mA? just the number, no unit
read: 120
